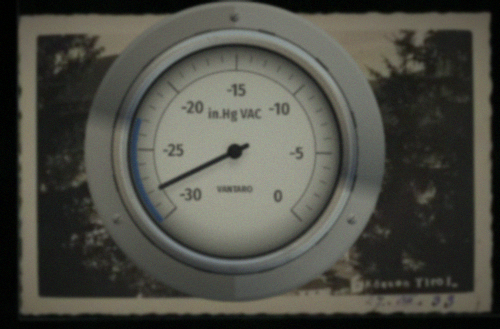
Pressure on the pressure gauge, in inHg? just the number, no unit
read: -28
